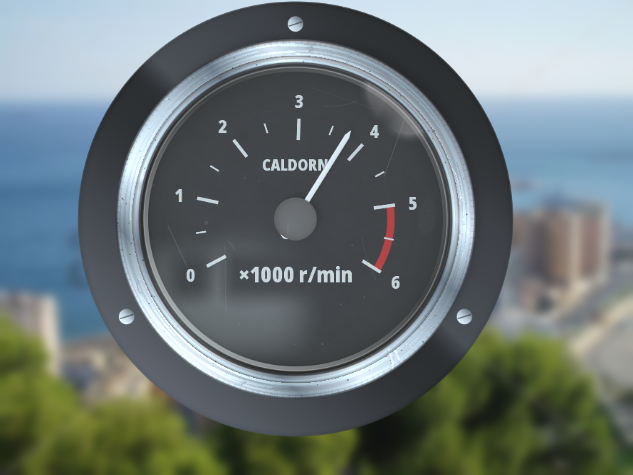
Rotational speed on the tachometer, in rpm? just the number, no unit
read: 3750
